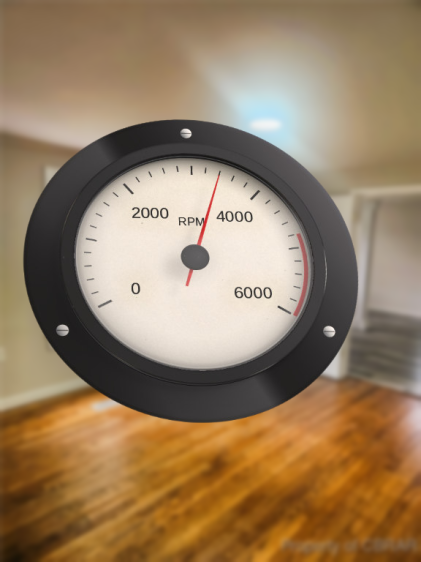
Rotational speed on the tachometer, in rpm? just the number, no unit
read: 3400
